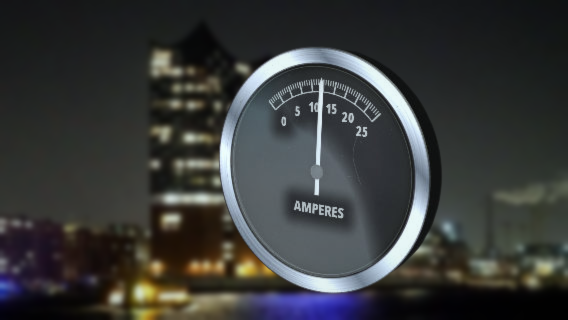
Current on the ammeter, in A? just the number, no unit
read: 12.5
